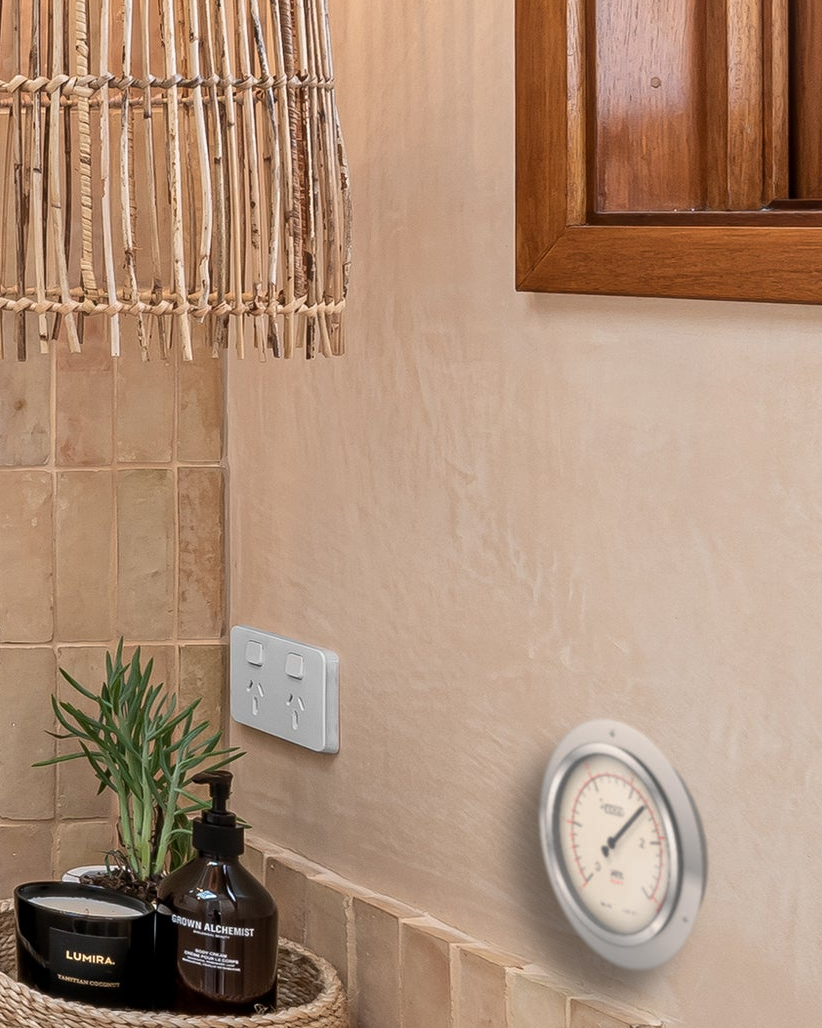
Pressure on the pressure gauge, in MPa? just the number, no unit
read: 1.7
